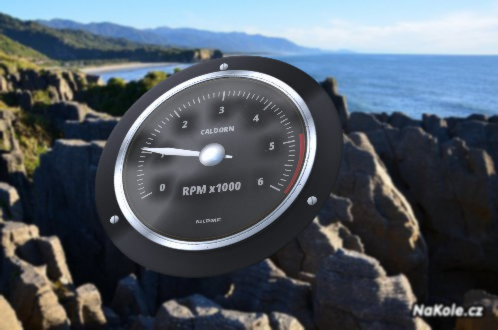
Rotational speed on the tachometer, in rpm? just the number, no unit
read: 1000
